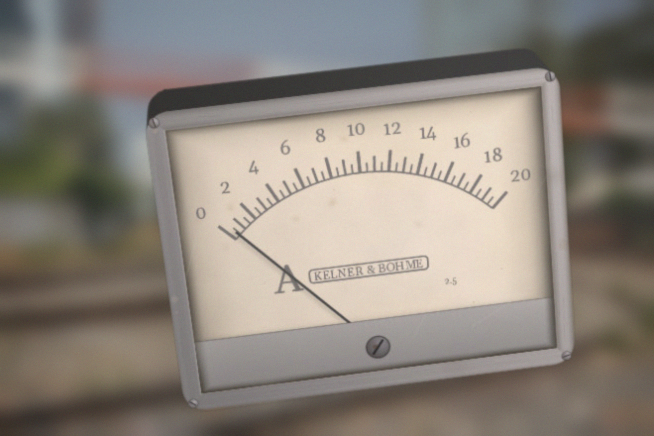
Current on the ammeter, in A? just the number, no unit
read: 0.5
